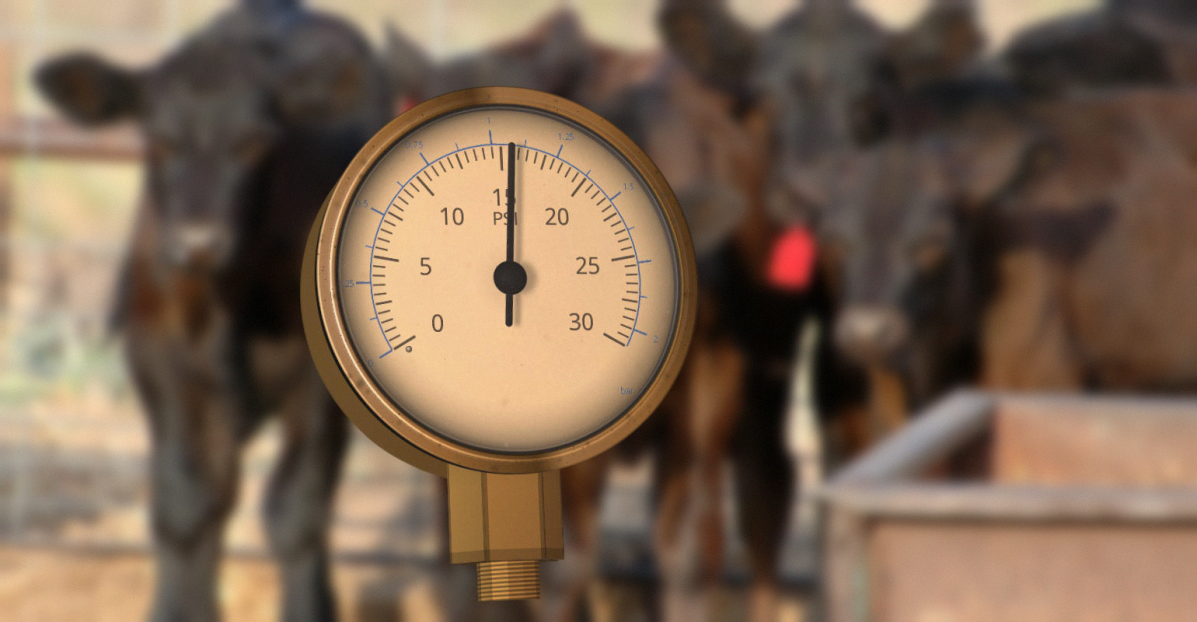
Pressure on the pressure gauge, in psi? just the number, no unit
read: 15.5
